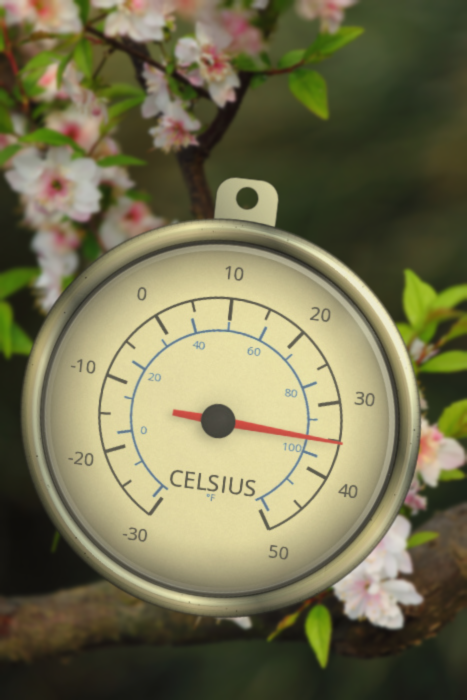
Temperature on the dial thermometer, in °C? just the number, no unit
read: 35
